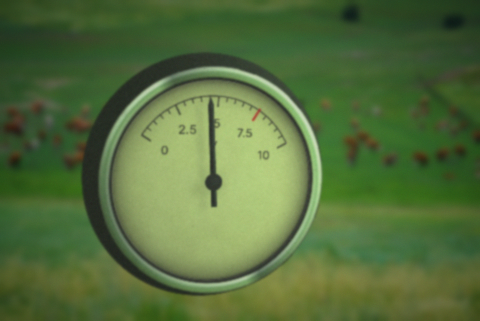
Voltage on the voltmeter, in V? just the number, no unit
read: 4.5
